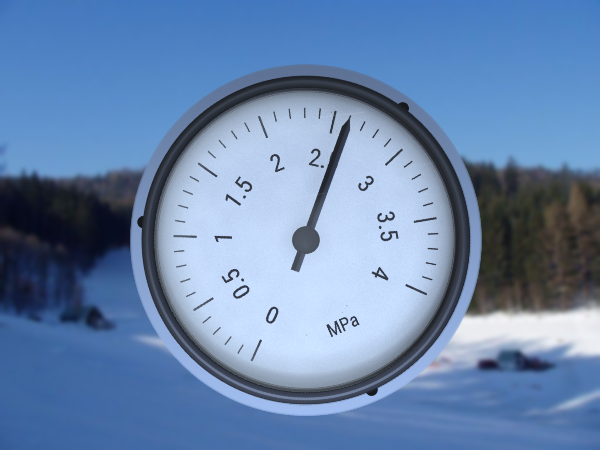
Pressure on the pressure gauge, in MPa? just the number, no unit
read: 2.6
